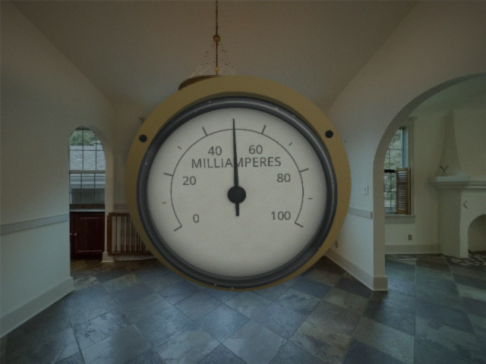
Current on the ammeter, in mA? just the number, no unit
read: 50
